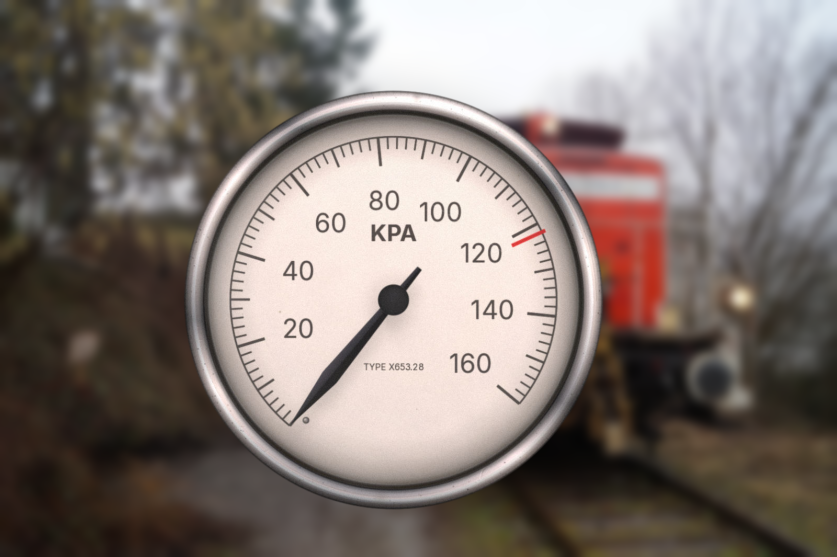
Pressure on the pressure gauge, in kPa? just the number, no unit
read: 0
